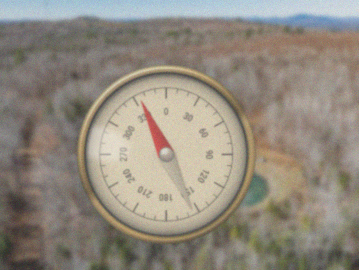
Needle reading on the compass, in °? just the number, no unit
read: 335
